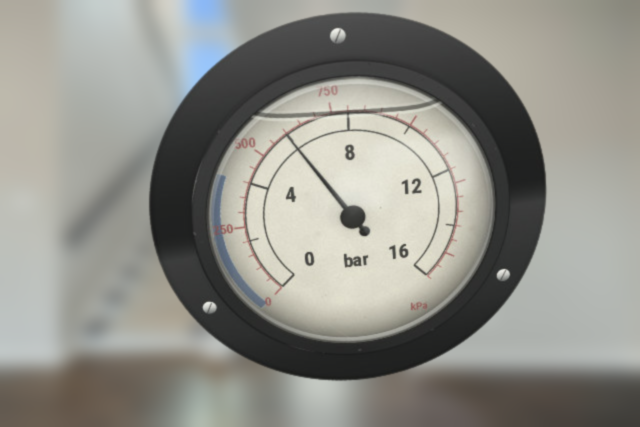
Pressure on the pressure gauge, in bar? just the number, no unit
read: 6
